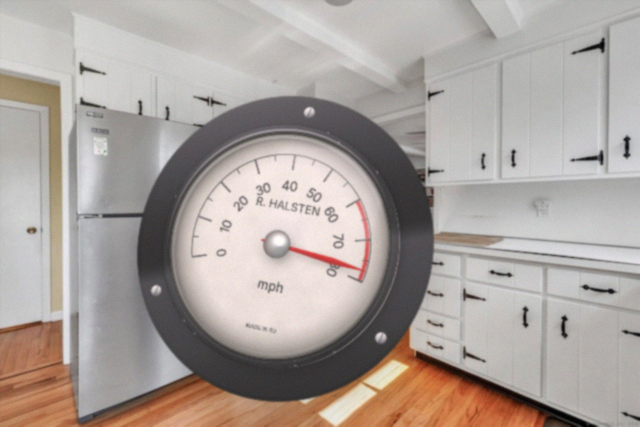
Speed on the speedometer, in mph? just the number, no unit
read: 77.5
